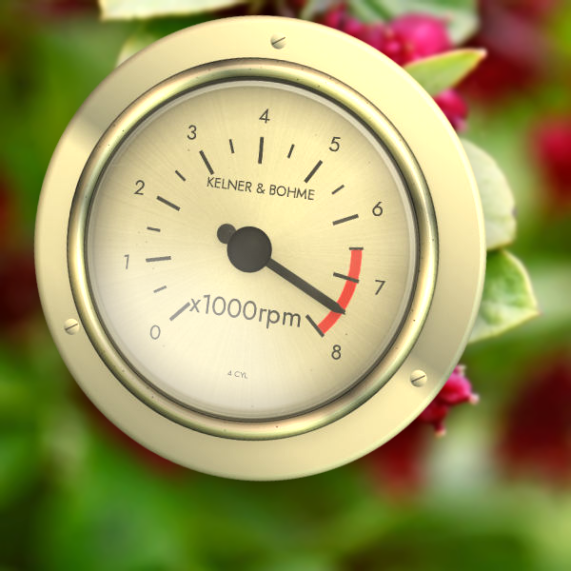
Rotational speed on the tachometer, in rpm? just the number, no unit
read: 7500
